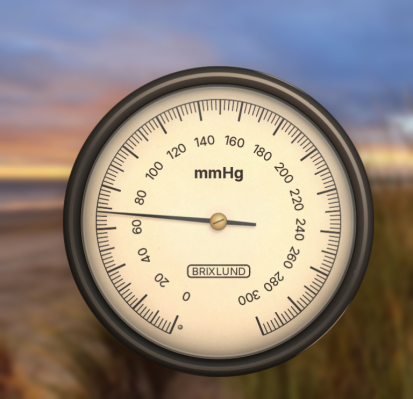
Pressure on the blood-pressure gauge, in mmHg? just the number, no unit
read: 68
